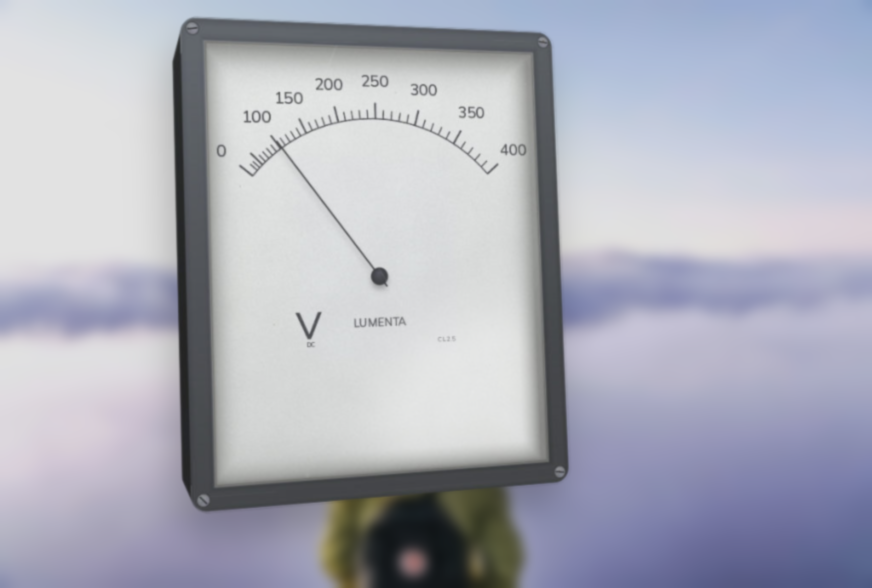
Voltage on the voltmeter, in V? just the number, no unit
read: 100
